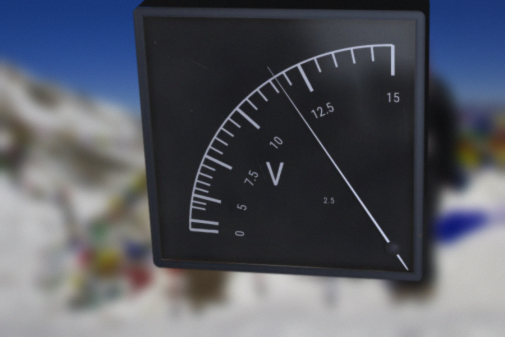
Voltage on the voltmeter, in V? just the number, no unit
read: 11.75
